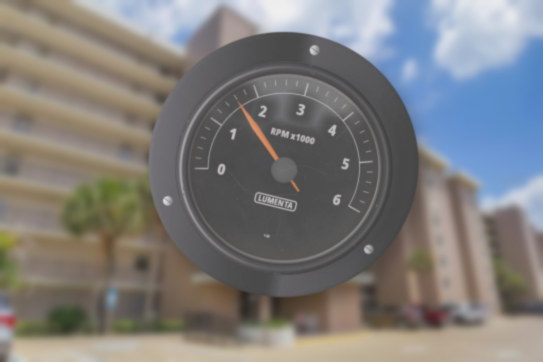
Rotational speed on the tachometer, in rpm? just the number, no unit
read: 1600
